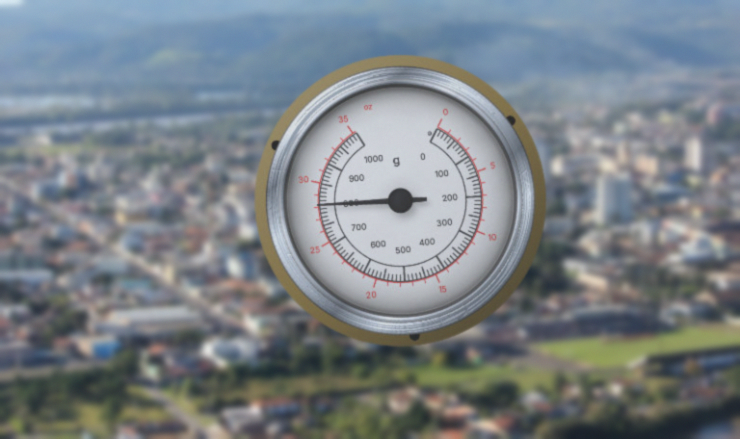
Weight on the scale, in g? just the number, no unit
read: 800
